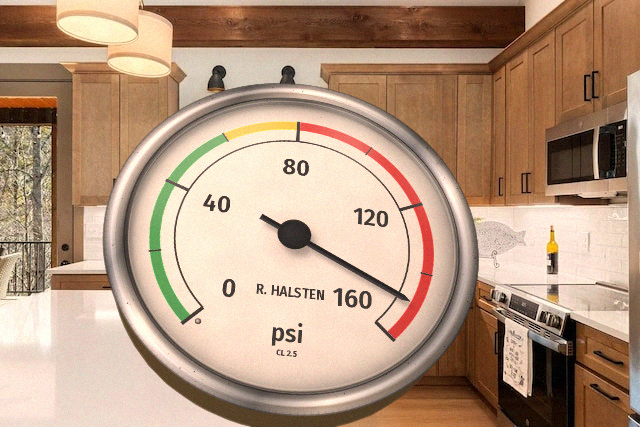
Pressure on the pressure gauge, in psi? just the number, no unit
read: 150
